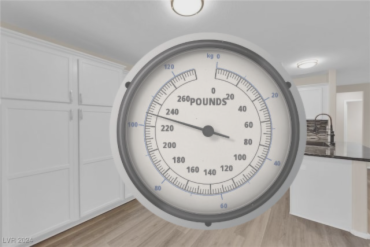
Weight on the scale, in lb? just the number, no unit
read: 230
